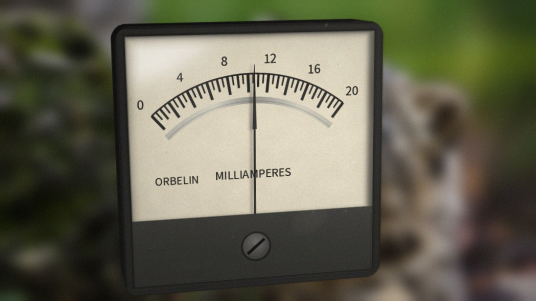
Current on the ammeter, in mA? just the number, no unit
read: 10.5
